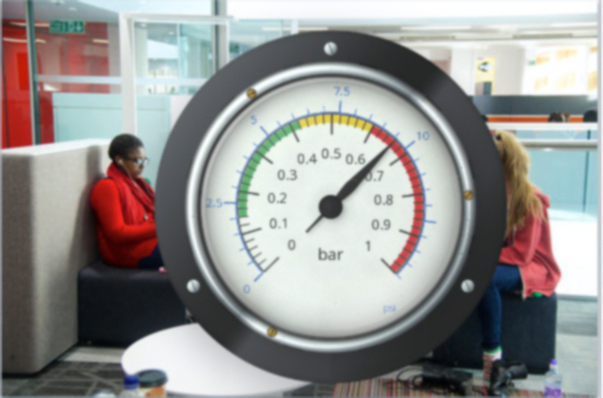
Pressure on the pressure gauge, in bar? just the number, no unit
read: 0.66
